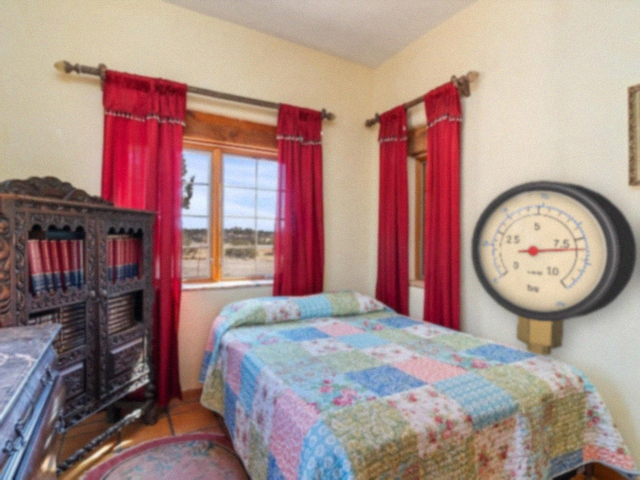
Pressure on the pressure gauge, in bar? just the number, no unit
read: 8
